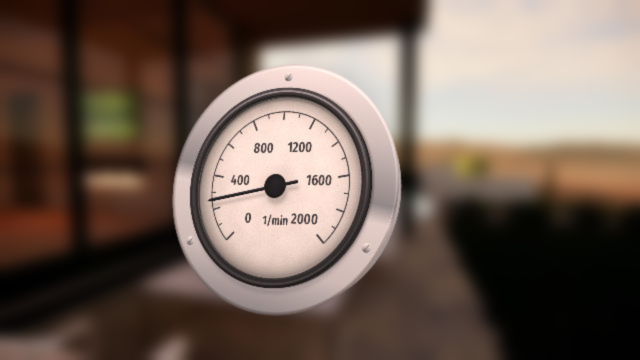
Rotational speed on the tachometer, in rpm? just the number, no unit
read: 250
